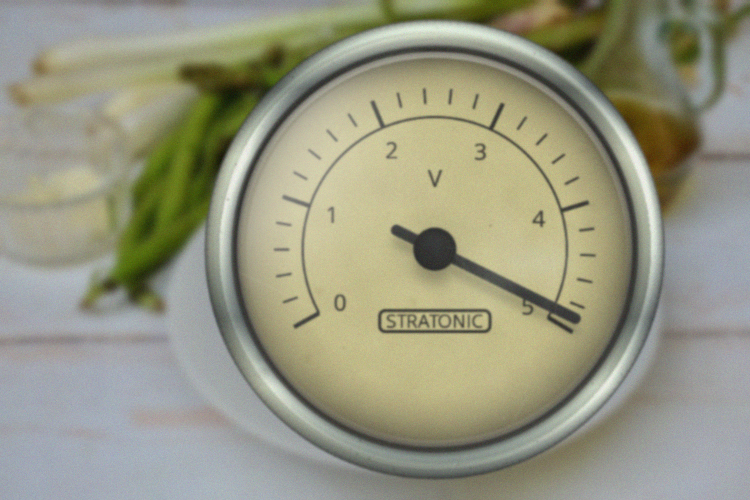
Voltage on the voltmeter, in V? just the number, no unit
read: 4.9
